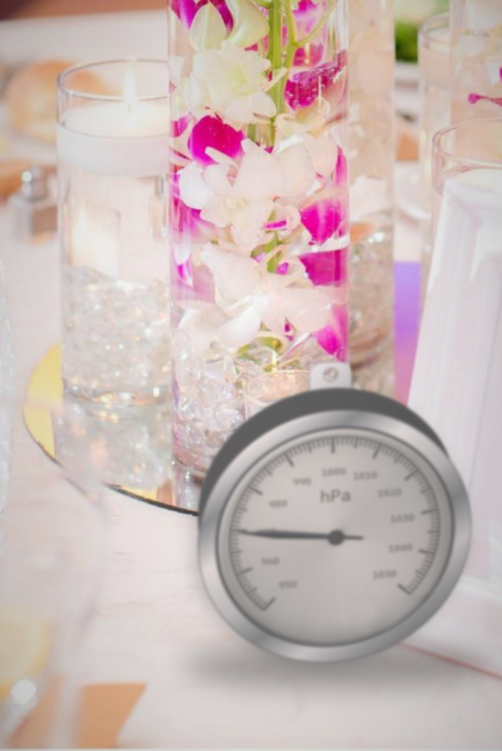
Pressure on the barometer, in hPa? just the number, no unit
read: 970
